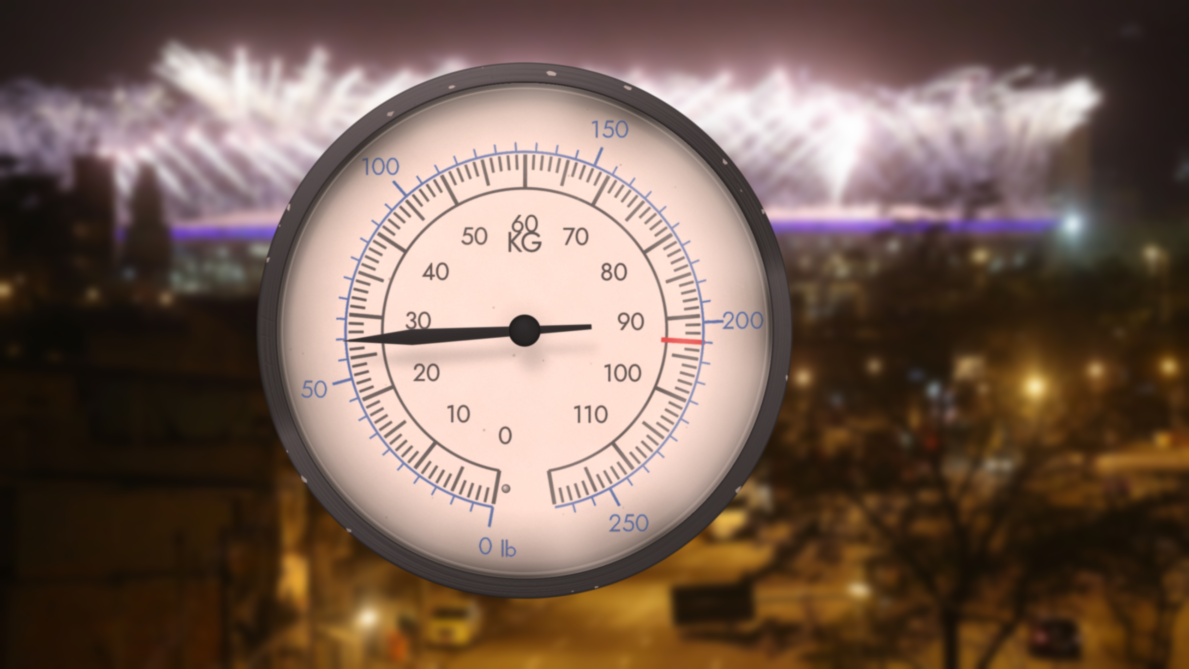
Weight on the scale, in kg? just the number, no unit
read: 27
